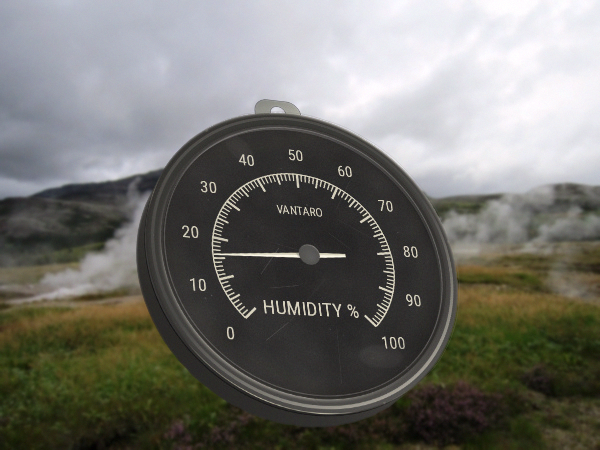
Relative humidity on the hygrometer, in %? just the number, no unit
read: 15
